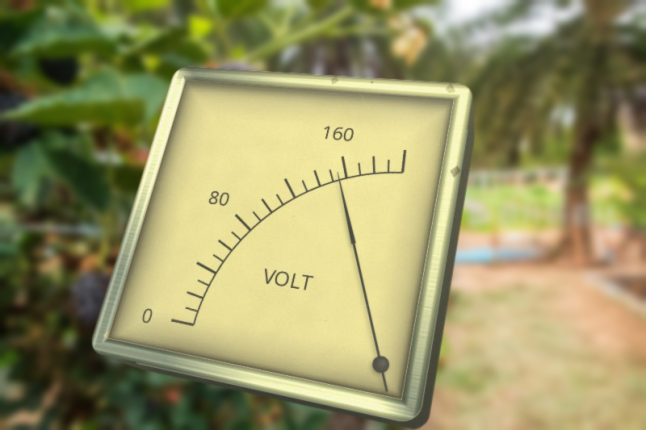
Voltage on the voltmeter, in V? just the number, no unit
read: 155
